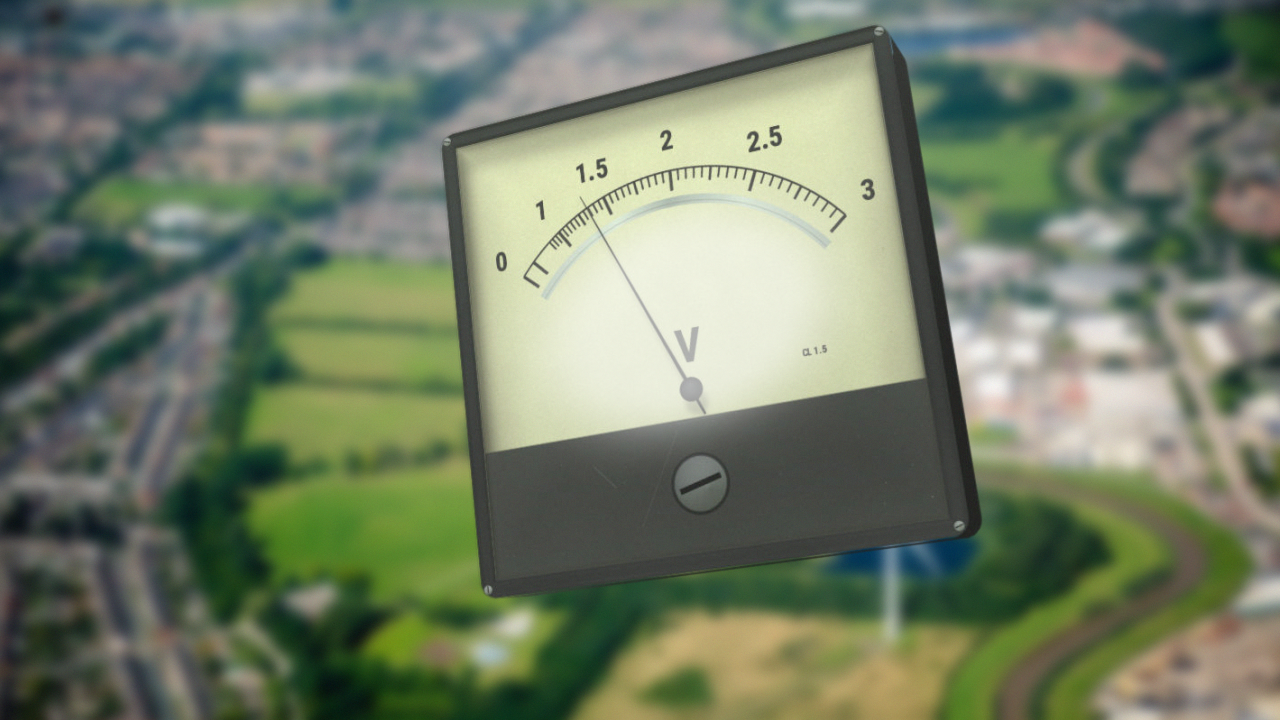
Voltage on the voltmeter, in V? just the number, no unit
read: 1.35
